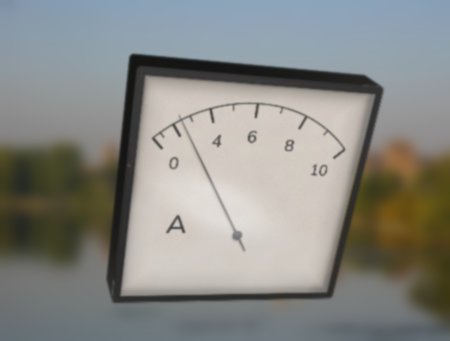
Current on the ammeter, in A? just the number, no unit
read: 2.5
